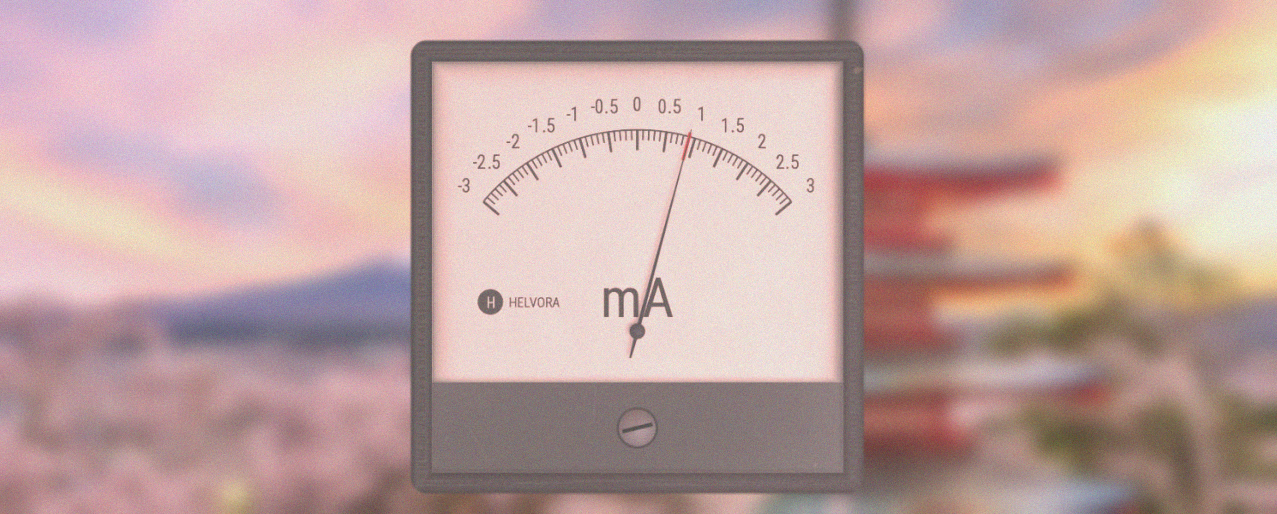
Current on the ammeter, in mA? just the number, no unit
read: 0.9
